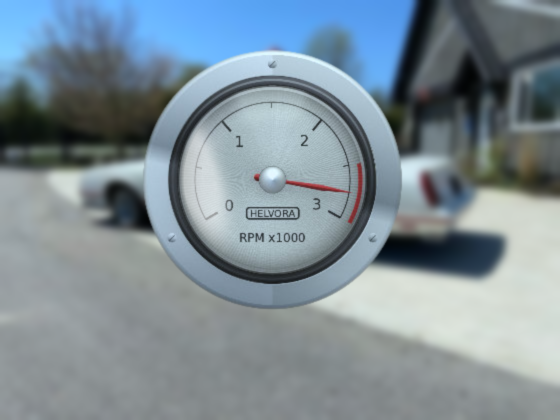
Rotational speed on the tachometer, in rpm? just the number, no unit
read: 2750
